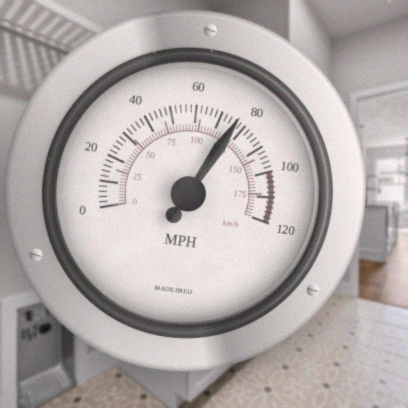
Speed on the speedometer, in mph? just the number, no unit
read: 76
